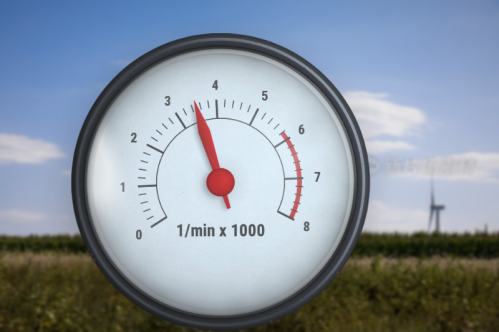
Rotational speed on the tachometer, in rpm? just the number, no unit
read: 3500
